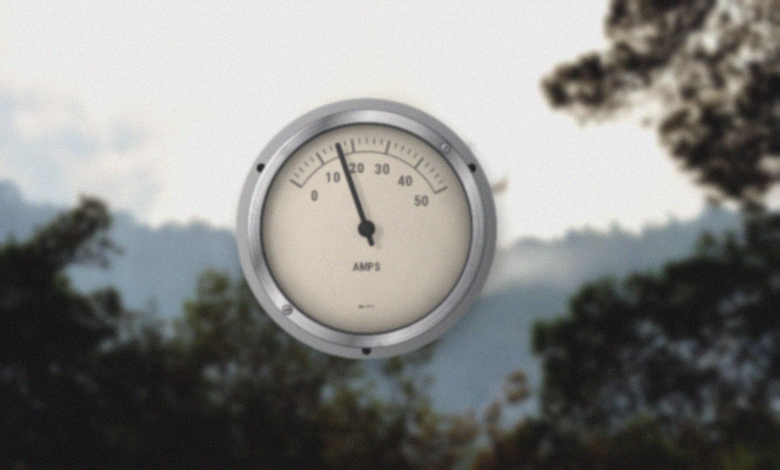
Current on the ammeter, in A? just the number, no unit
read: 16
